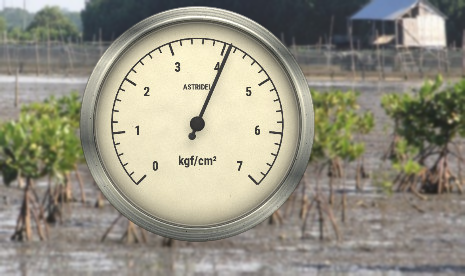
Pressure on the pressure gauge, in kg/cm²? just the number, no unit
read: 4.1
